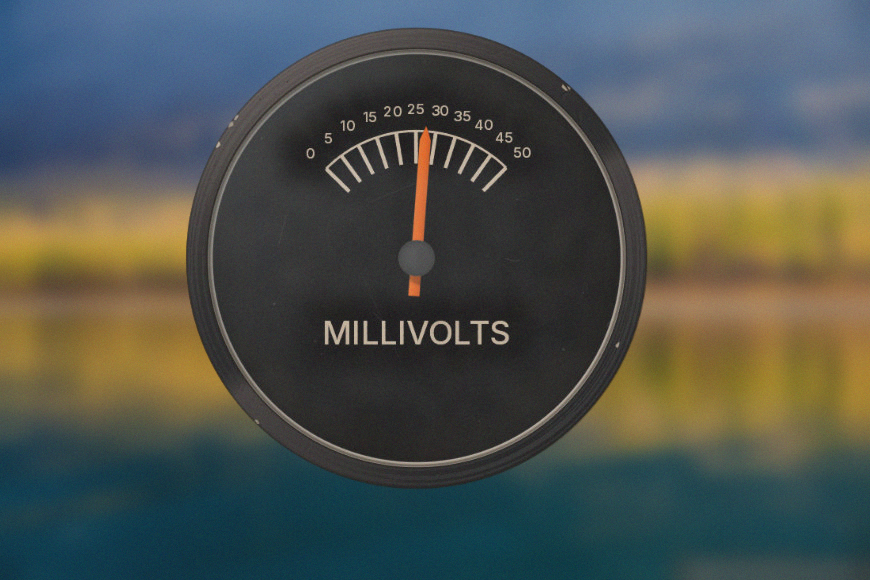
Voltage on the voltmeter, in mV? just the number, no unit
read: 27.5
